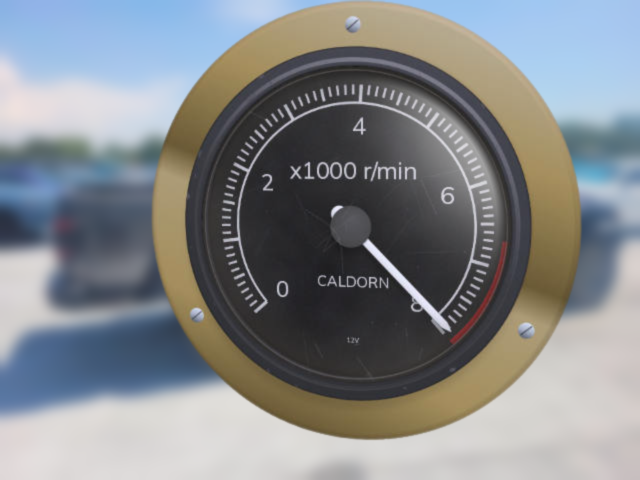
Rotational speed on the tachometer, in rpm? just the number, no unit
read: 7900
